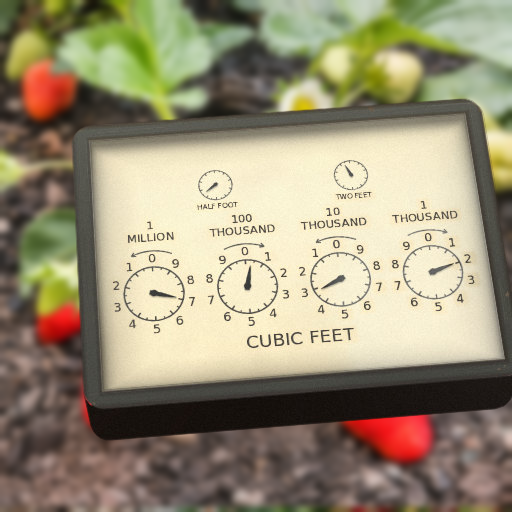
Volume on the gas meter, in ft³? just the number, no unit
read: 703200
